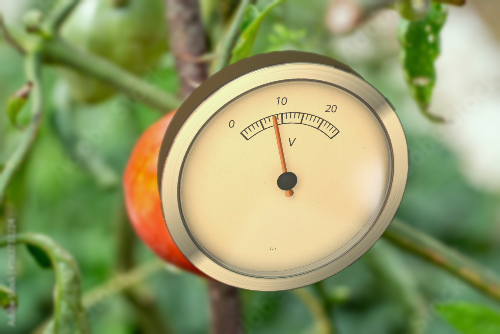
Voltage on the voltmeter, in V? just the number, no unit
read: 8
